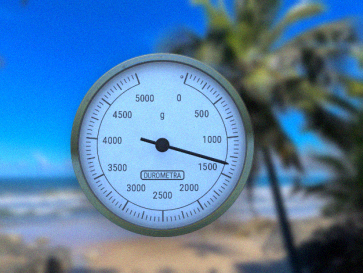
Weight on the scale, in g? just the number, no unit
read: 1350
